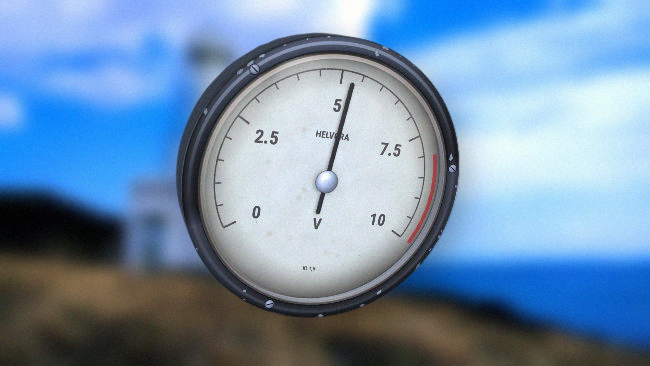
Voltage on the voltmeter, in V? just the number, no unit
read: 5.25
